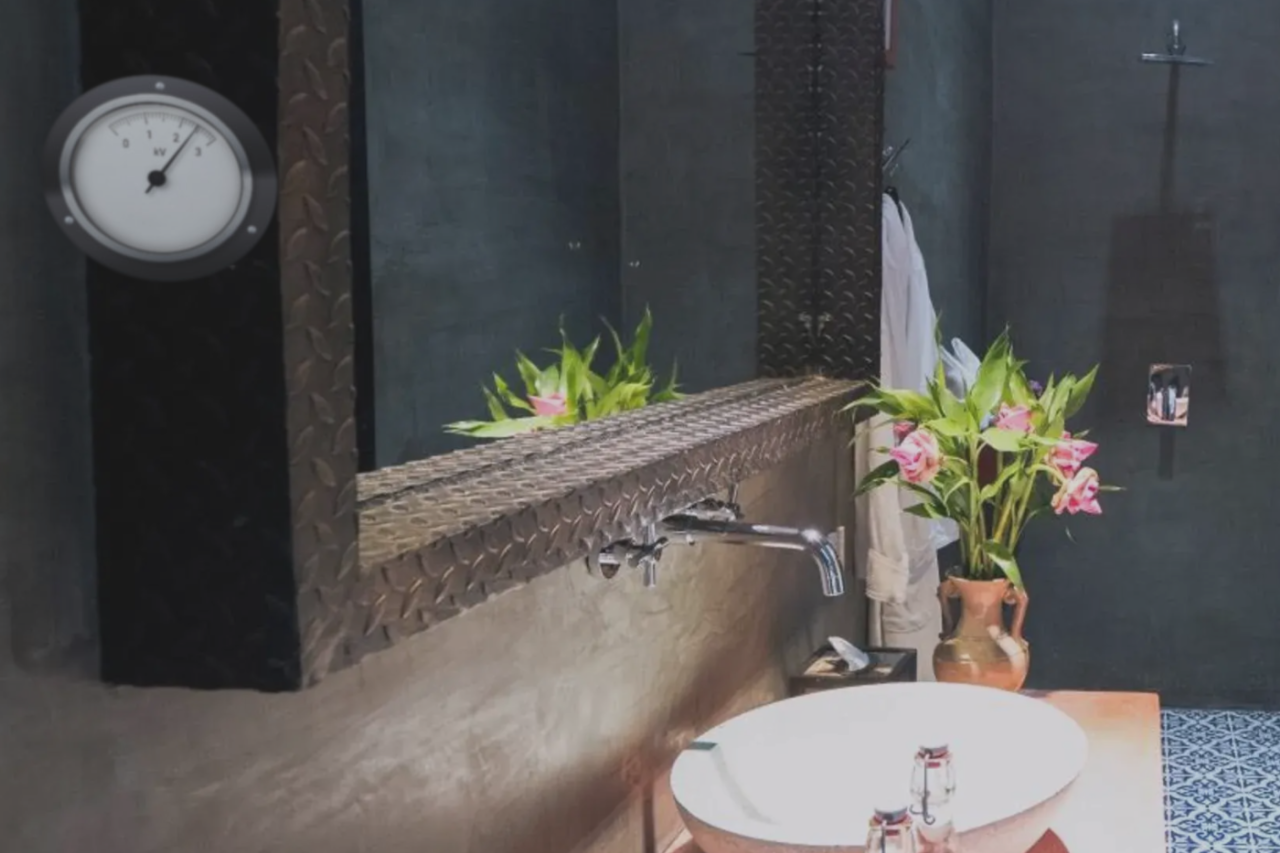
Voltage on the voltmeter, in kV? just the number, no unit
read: 2.5
